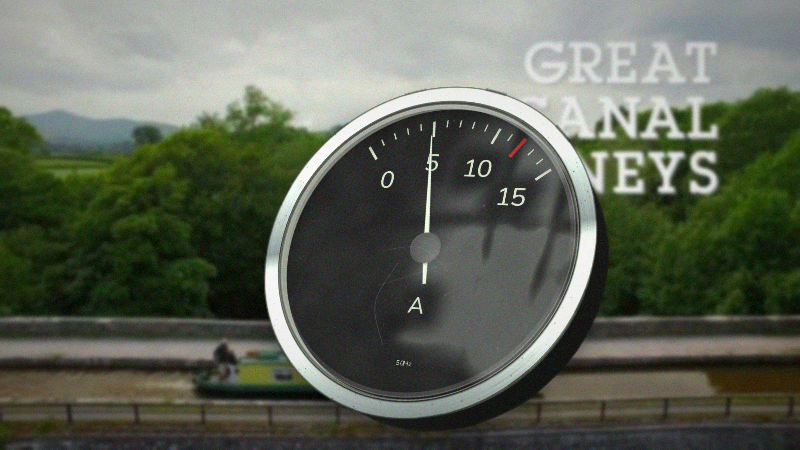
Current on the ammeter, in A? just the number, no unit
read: 5
